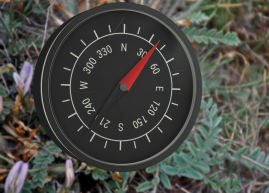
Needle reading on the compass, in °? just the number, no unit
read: 37.5
